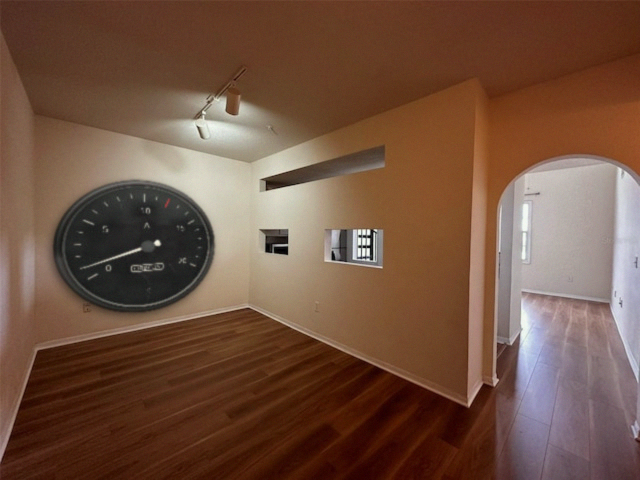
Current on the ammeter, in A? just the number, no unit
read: 1
